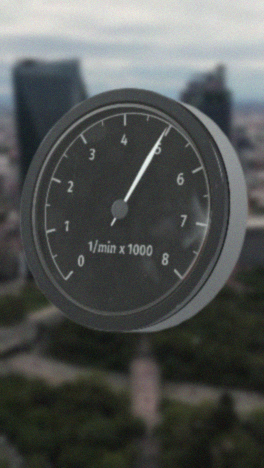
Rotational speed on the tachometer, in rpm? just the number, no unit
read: 5000
